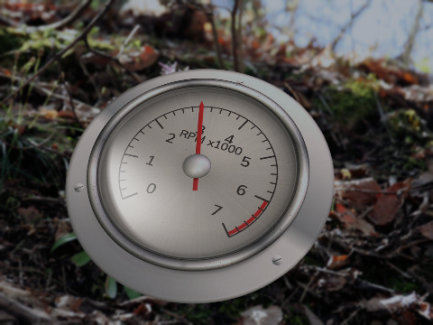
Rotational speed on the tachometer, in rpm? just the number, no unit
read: 3000
